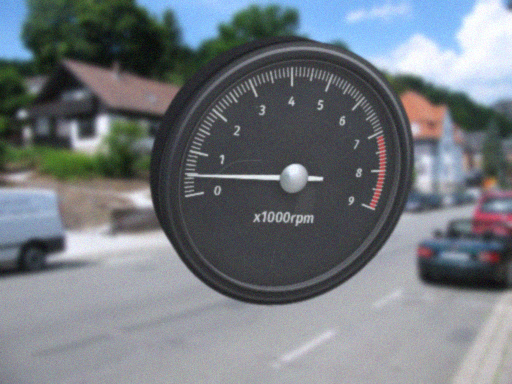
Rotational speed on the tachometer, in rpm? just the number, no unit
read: 500
